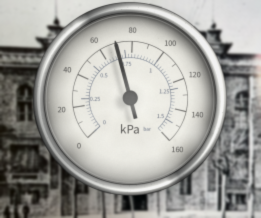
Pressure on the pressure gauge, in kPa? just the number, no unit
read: 70
